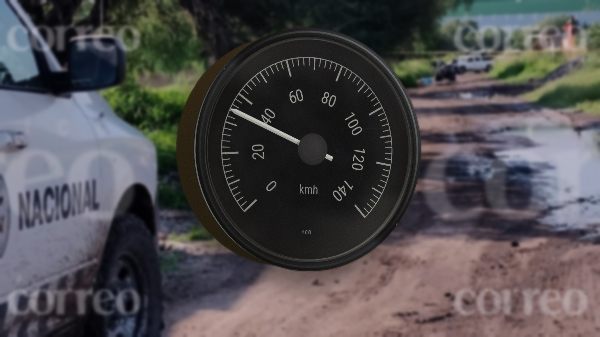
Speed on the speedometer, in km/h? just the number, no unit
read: 34
